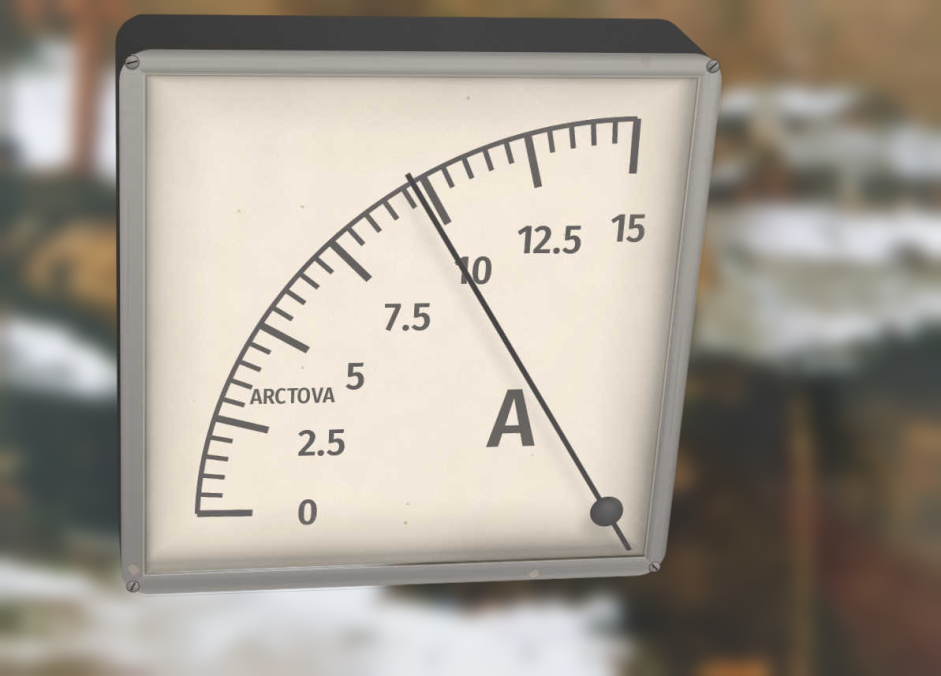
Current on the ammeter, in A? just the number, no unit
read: 9.75
